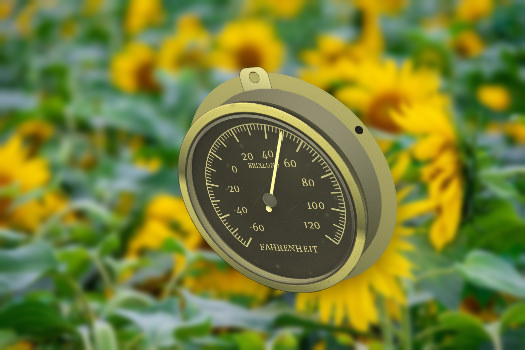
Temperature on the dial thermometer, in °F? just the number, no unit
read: 50
